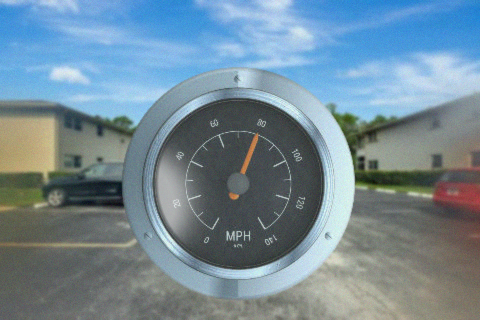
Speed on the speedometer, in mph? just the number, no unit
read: 80
